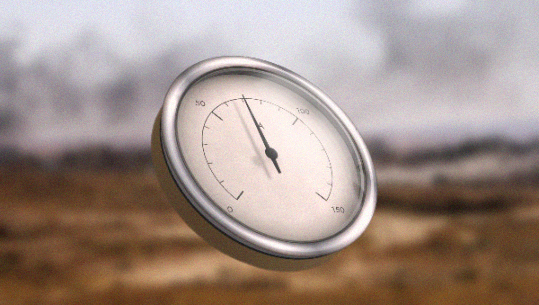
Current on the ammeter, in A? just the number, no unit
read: 70
